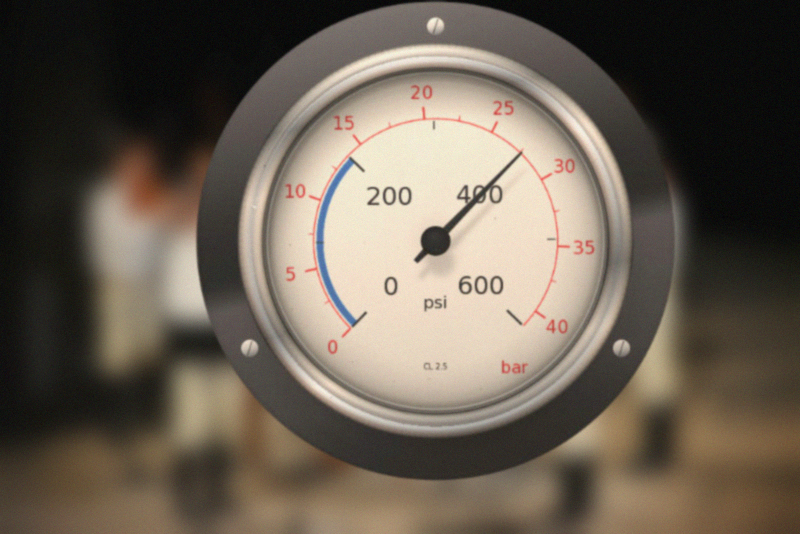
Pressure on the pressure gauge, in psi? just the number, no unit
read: 400
